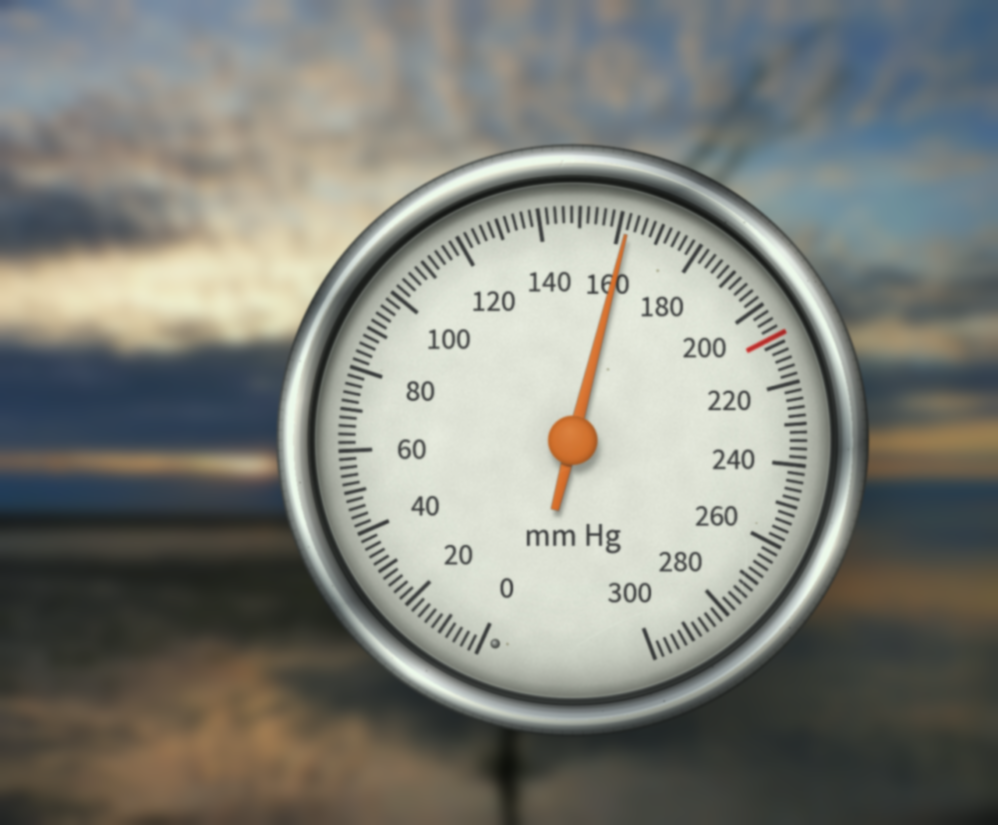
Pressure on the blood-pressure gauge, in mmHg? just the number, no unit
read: 162
